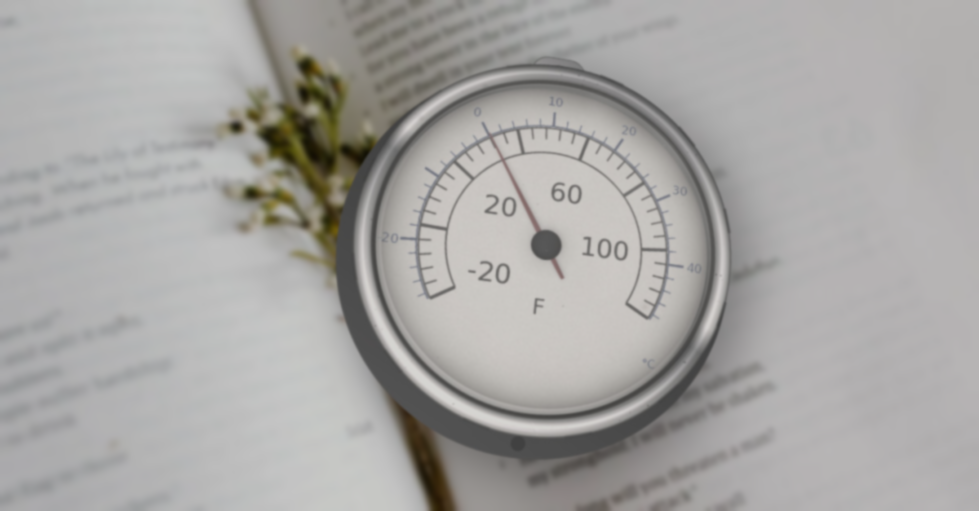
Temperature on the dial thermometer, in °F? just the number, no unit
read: 32
